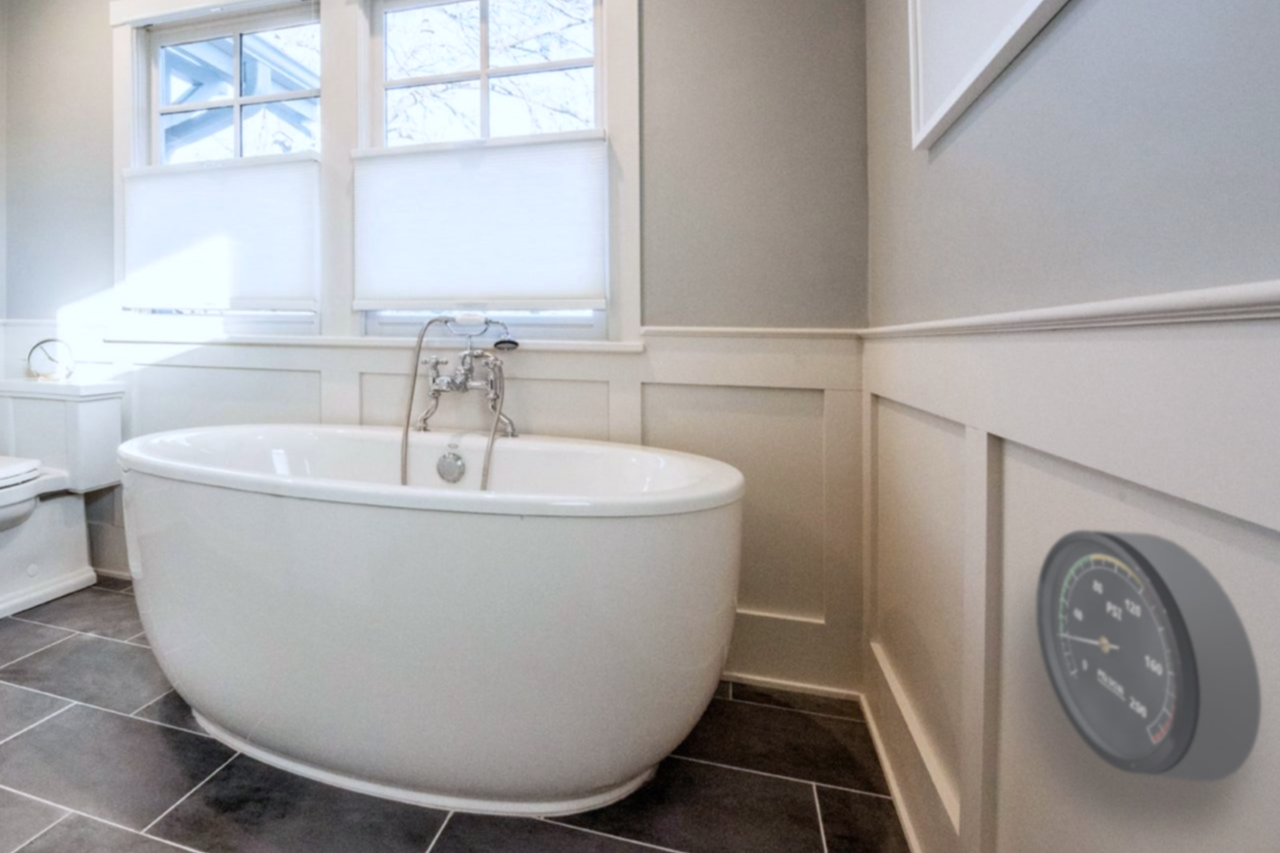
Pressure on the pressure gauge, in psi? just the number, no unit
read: 20
